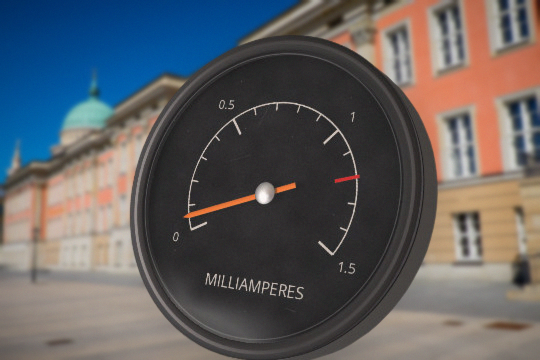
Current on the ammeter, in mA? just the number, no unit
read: 0.05
